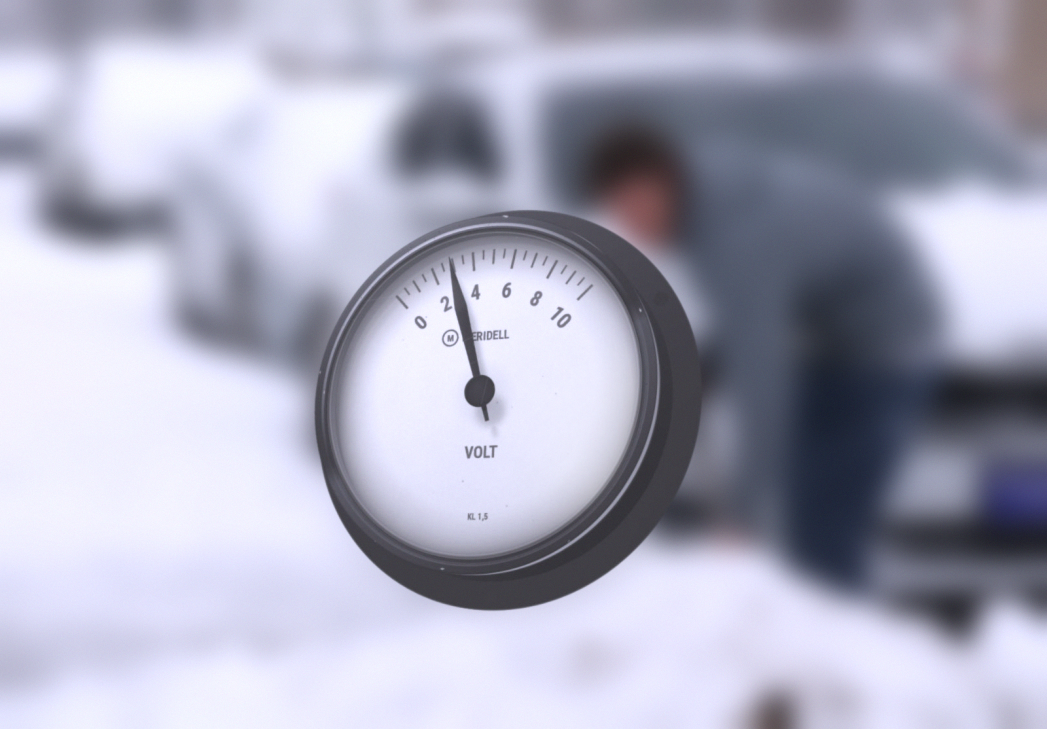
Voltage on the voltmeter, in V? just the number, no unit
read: 3
